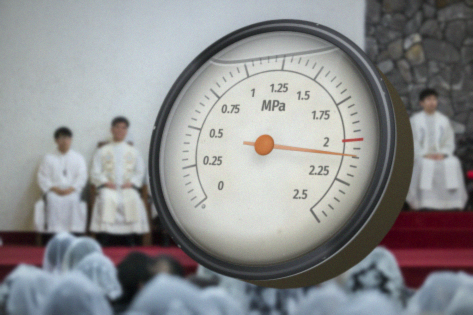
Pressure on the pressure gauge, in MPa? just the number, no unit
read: 2.1
